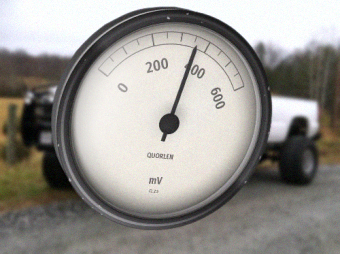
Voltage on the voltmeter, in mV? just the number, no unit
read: 350
